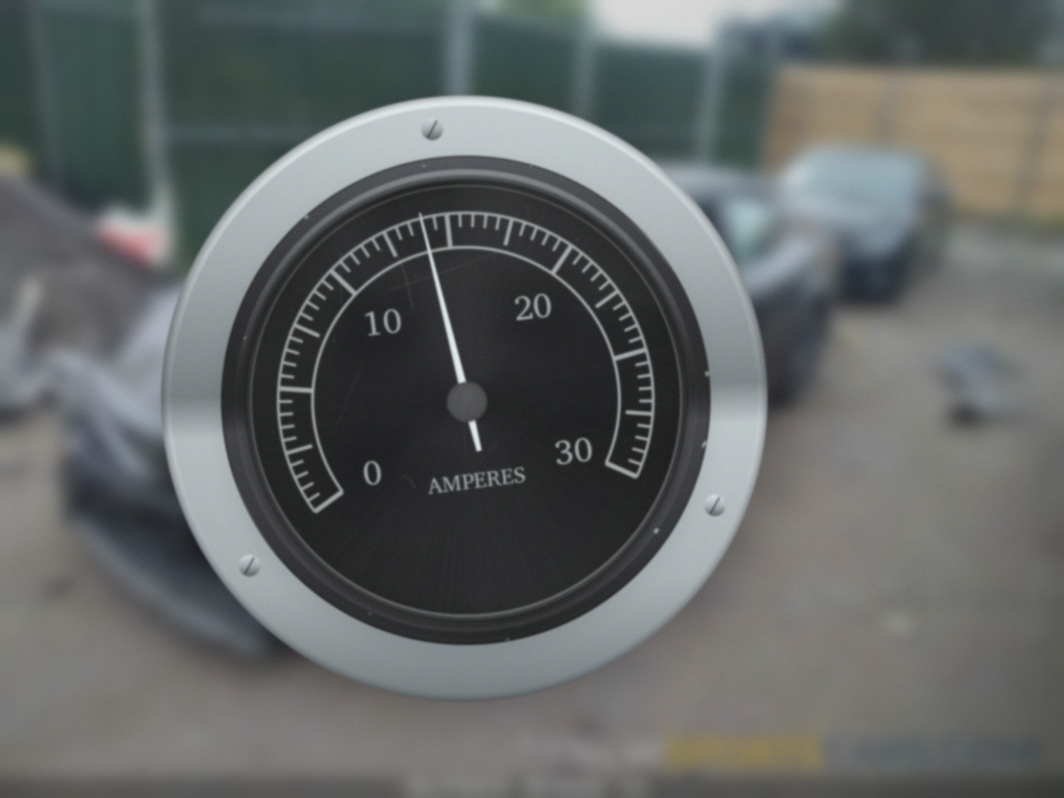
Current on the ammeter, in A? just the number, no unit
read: 14
